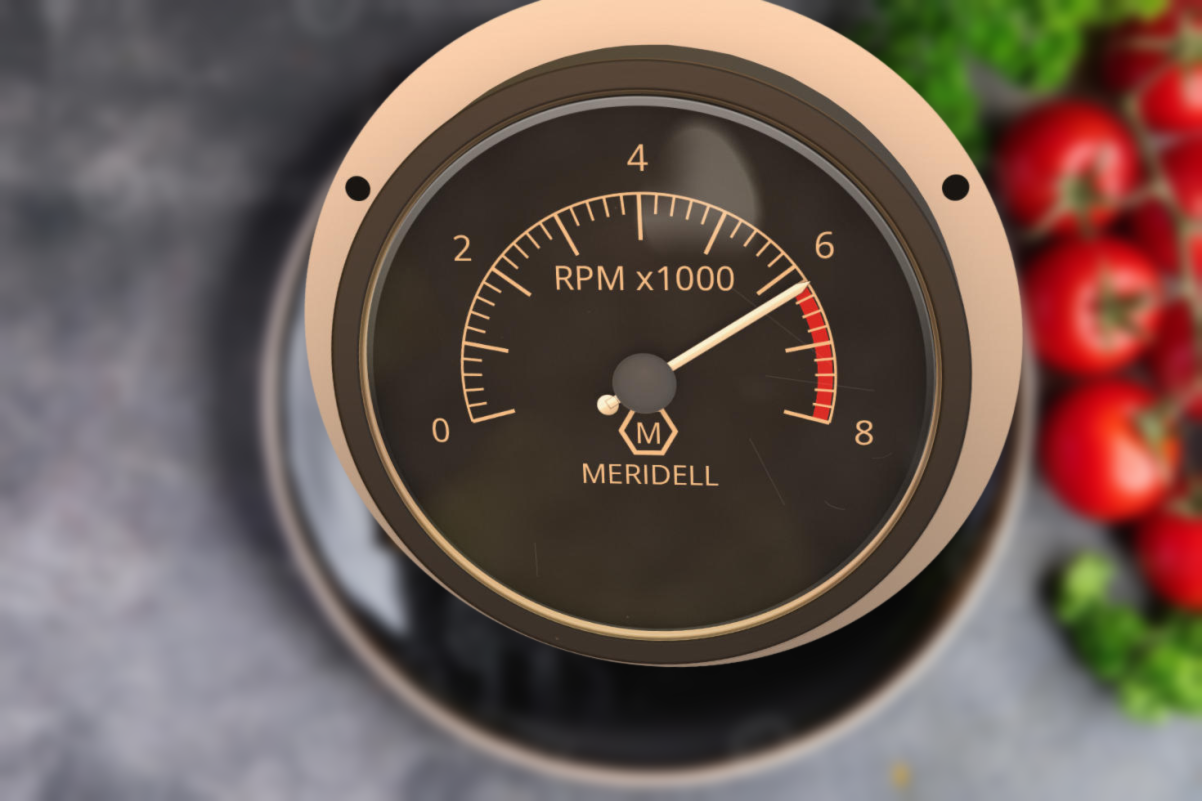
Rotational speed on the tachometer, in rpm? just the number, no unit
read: 6200
